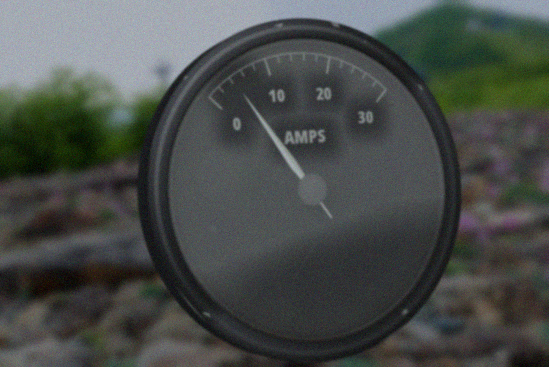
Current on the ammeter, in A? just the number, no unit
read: 4
